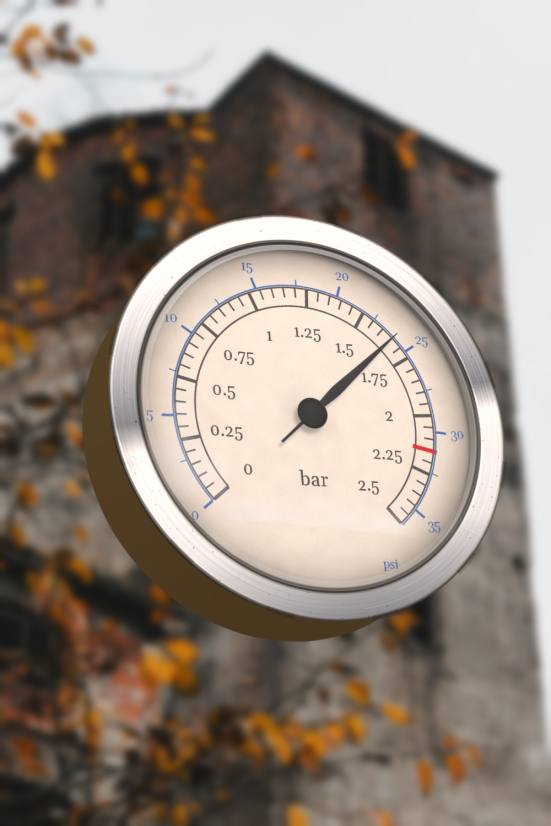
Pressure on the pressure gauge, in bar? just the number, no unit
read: 1.65
